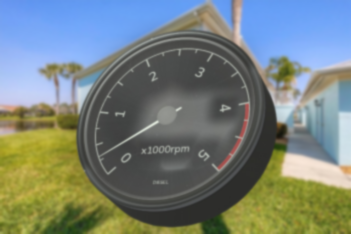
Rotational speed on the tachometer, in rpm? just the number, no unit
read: 250
